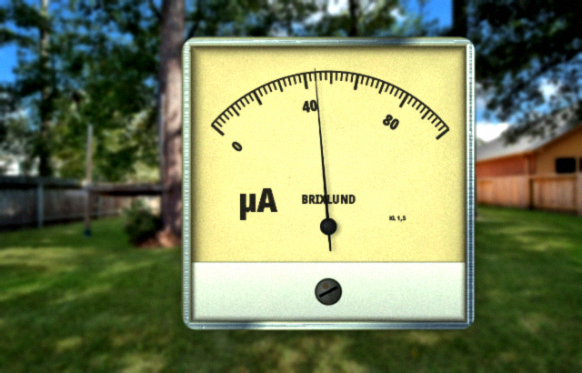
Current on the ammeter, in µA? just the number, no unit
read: 44
